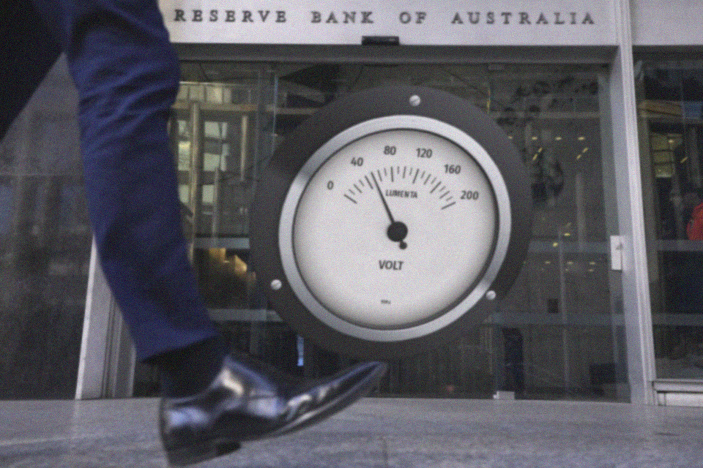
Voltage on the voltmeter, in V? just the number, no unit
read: 50
